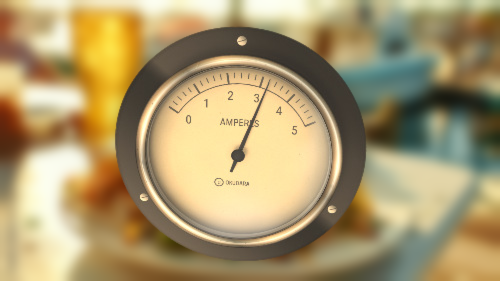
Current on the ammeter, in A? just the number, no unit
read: 3.2
